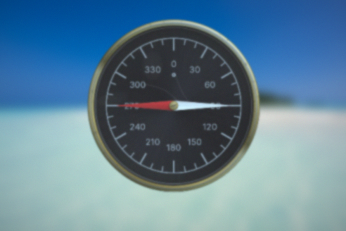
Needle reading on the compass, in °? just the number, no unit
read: 270
